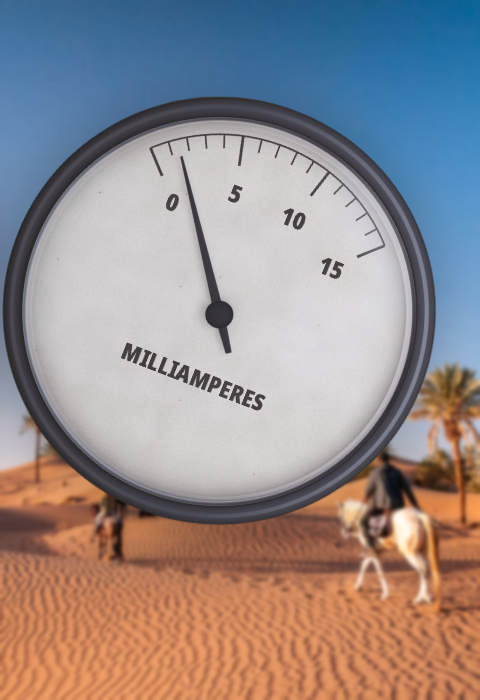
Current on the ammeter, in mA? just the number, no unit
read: 1.5
